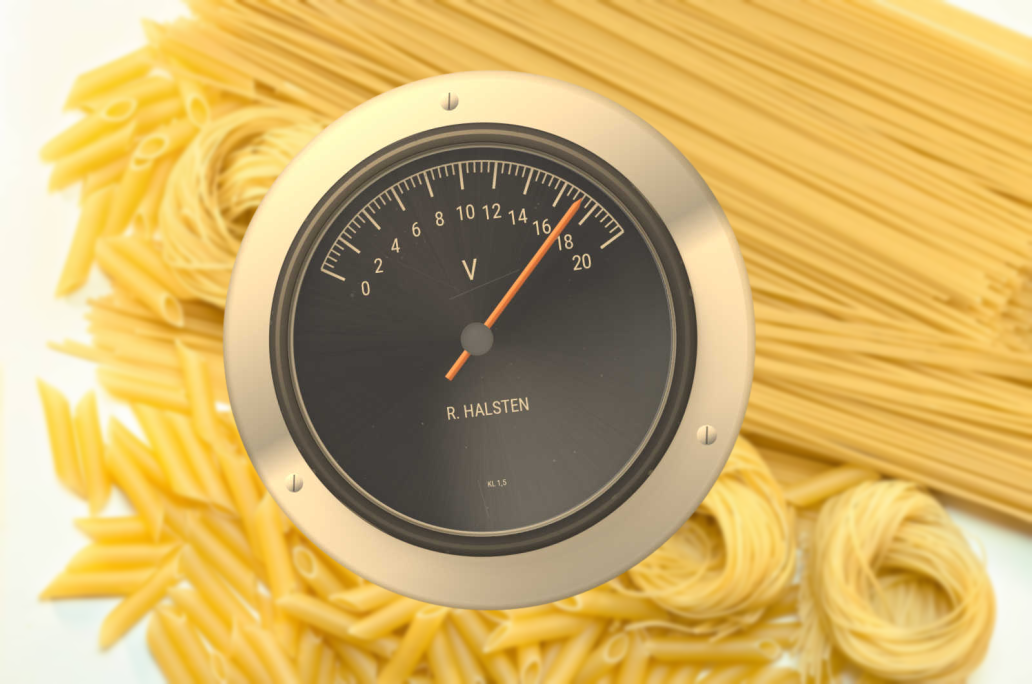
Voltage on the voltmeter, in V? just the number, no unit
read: 17.2
